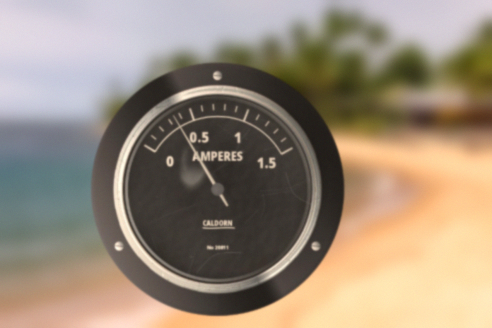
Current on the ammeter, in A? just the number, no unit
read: 0.35
